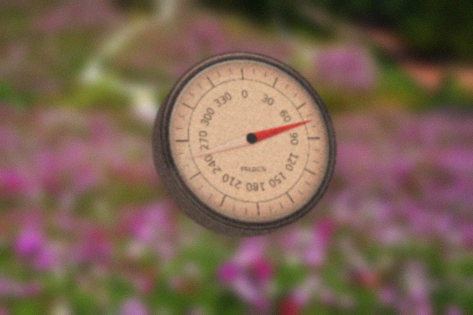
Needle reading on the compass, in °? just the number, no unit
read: 75
